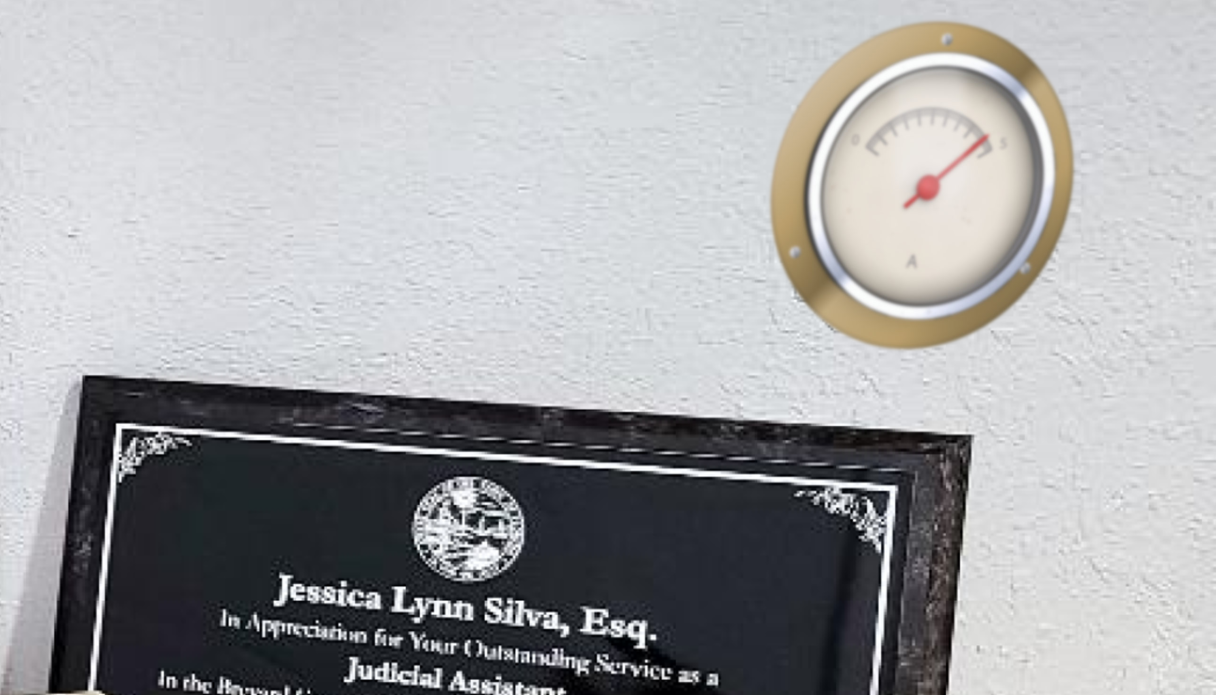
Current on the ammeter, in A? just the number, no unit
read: 4.5
